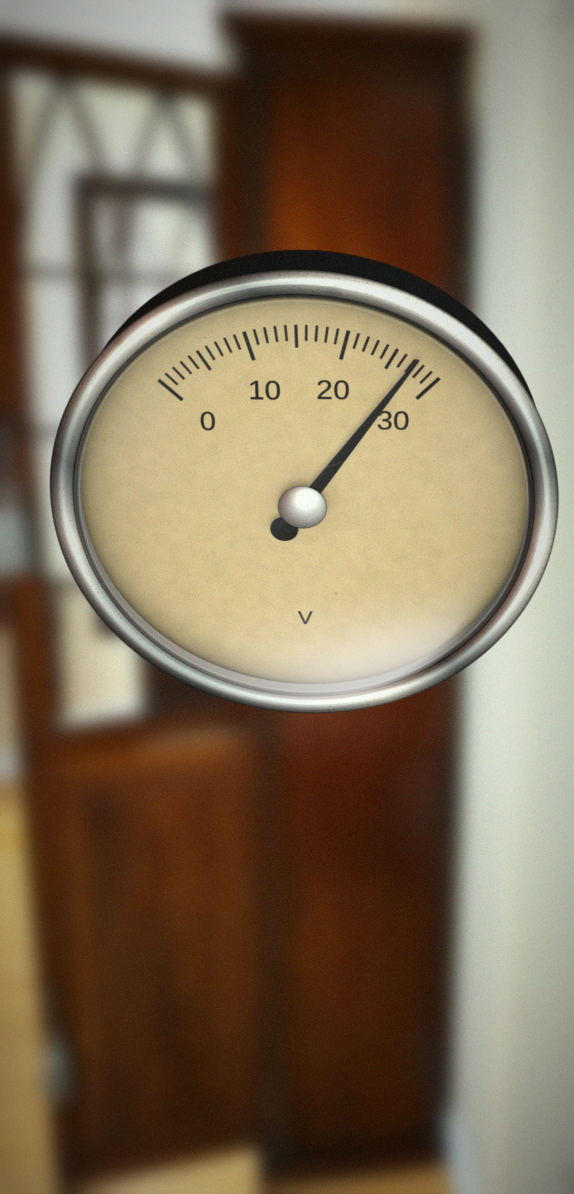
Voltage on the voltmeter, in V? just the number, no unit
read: 27
